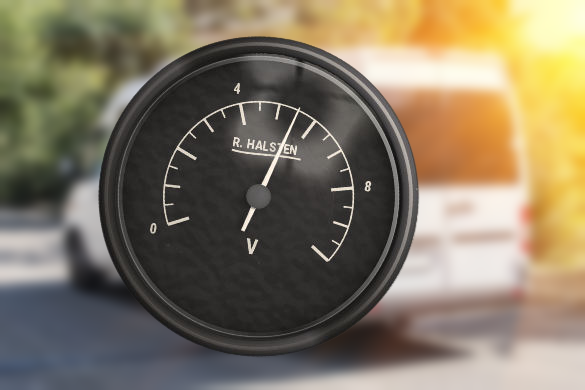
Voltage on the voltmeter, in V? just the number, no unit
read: 5.5
